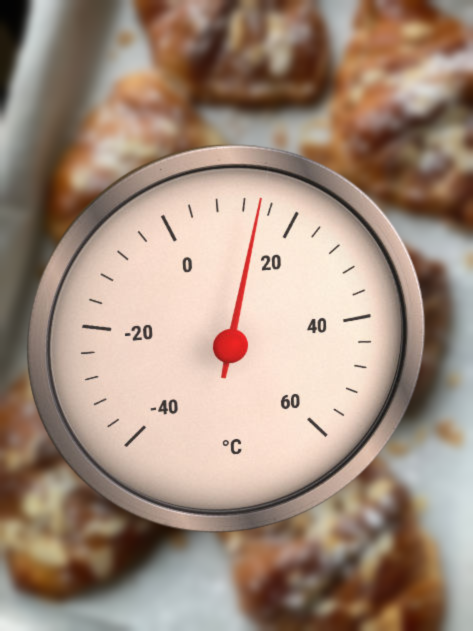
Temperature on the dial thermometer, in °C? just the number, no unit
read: 14
